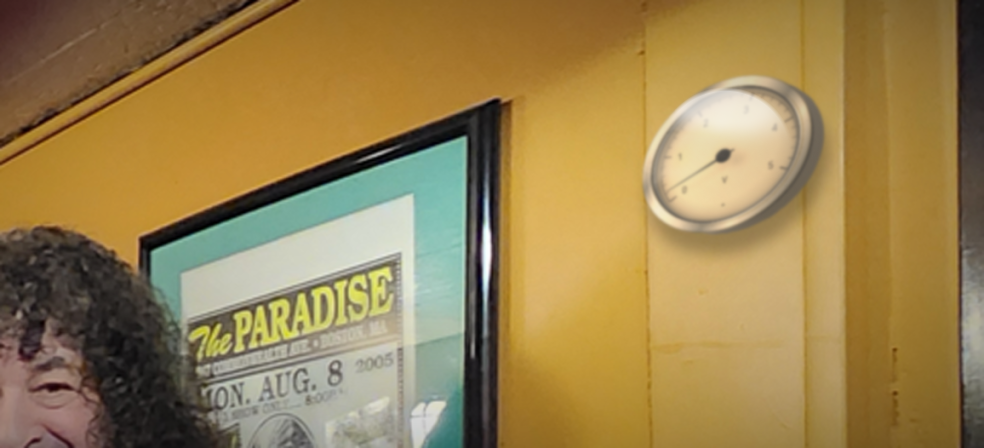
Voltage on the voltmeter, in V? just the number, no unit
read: 0.2
